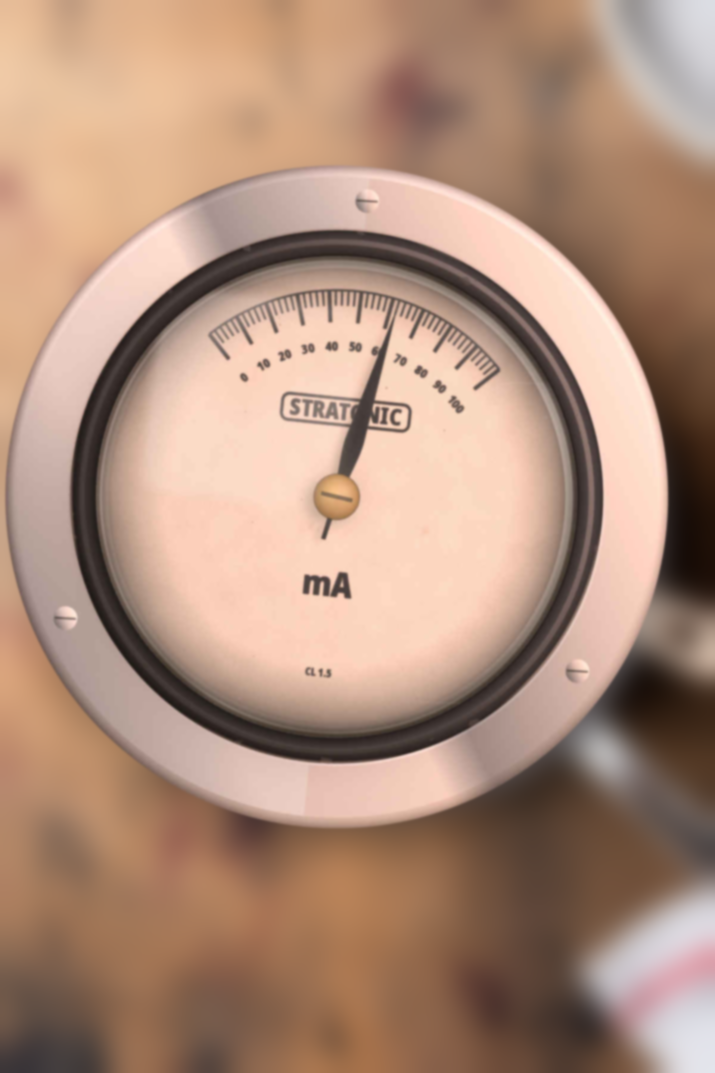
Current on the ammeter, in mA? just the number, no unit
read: 62
